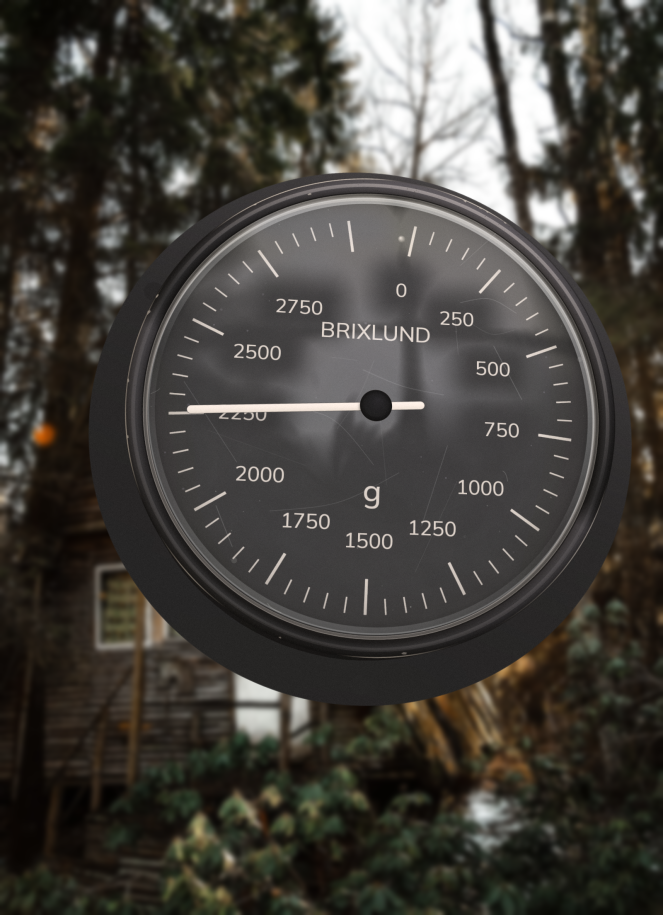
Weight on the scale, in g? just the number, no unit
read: 2250
